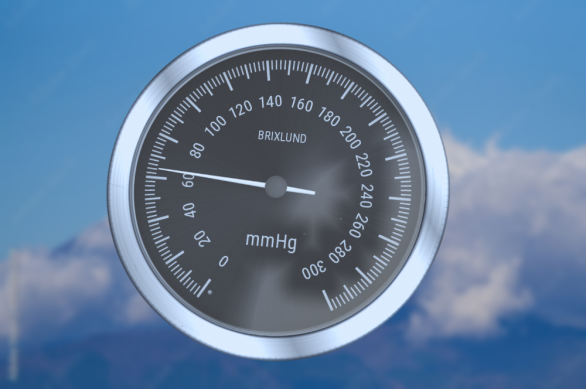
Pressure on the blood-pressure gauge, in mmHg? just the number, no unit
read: 64
